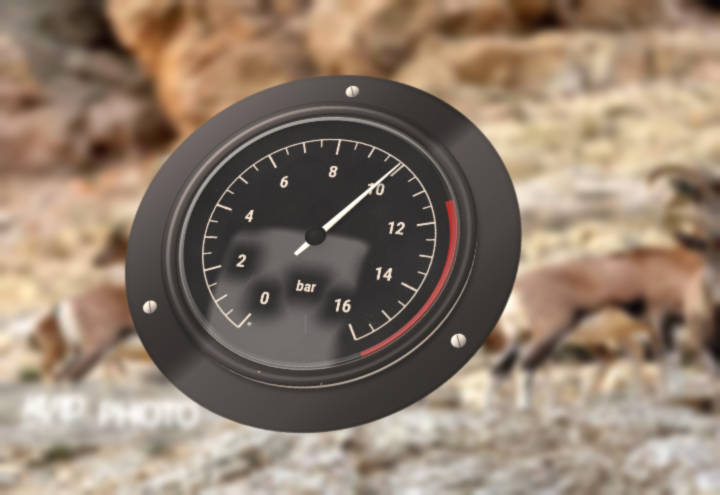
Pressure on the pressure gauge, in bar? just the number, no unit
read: 10
